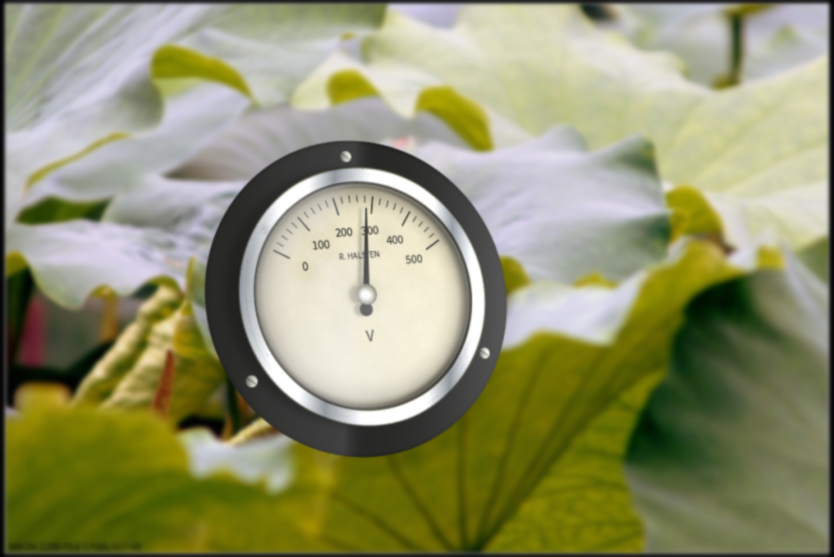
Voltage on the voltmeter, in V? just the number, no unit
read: 280
